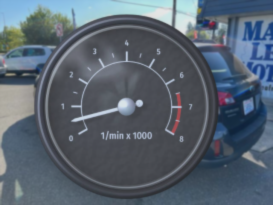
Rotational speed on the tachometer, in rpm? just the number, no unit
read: 500
